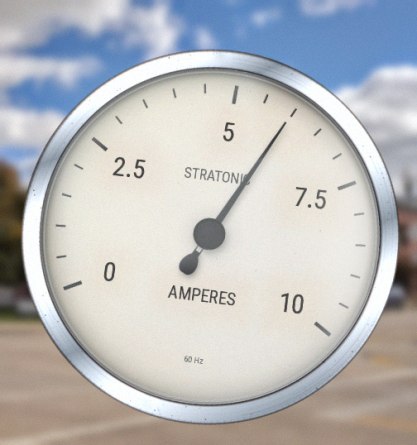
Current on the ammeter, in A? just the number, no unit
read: 6
